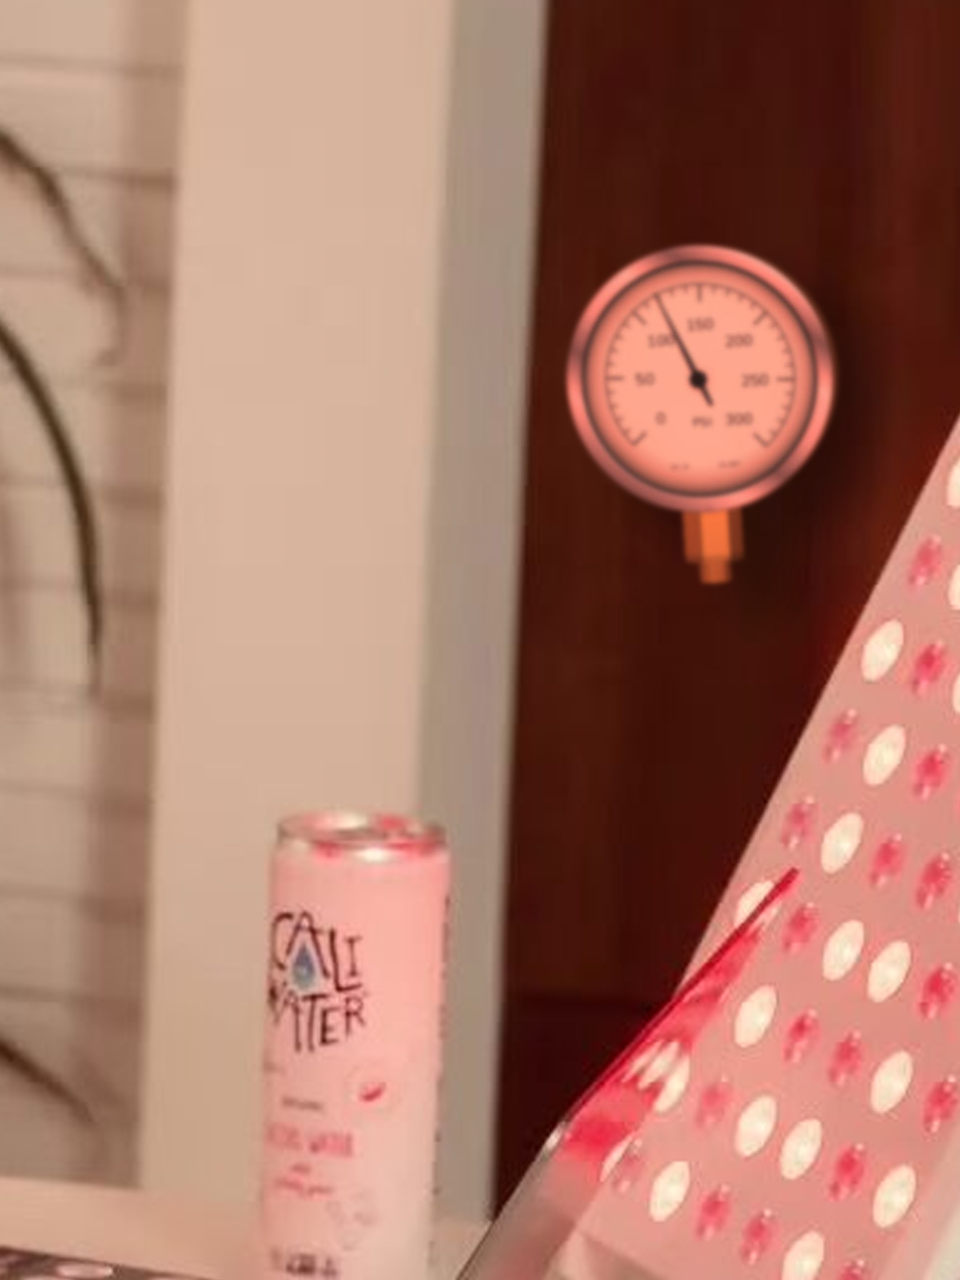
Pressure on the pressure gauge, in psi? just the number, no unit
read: 120
